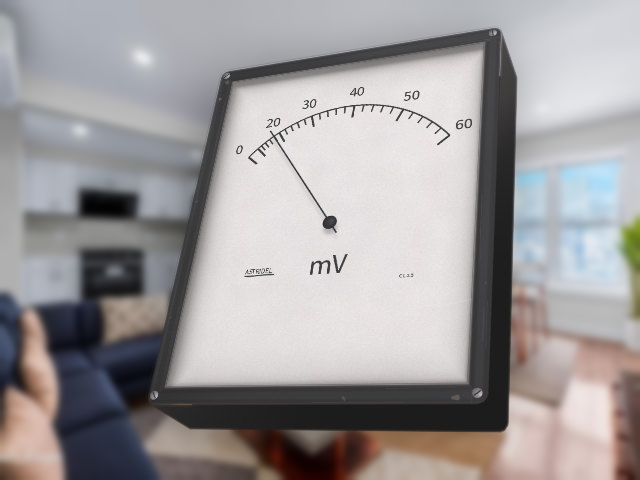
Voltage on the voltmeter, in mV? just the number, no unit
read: 18
